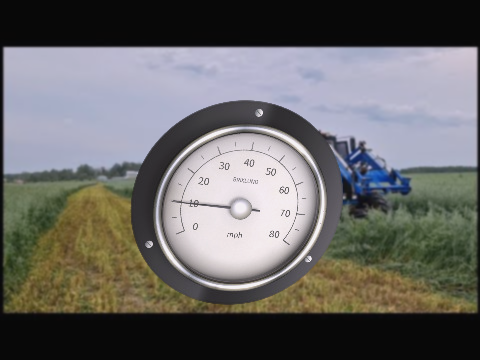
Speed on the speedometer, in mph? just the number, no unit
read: 10
